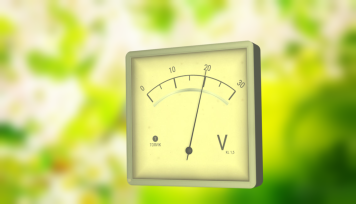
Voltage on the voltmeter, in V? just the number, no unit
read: 20
